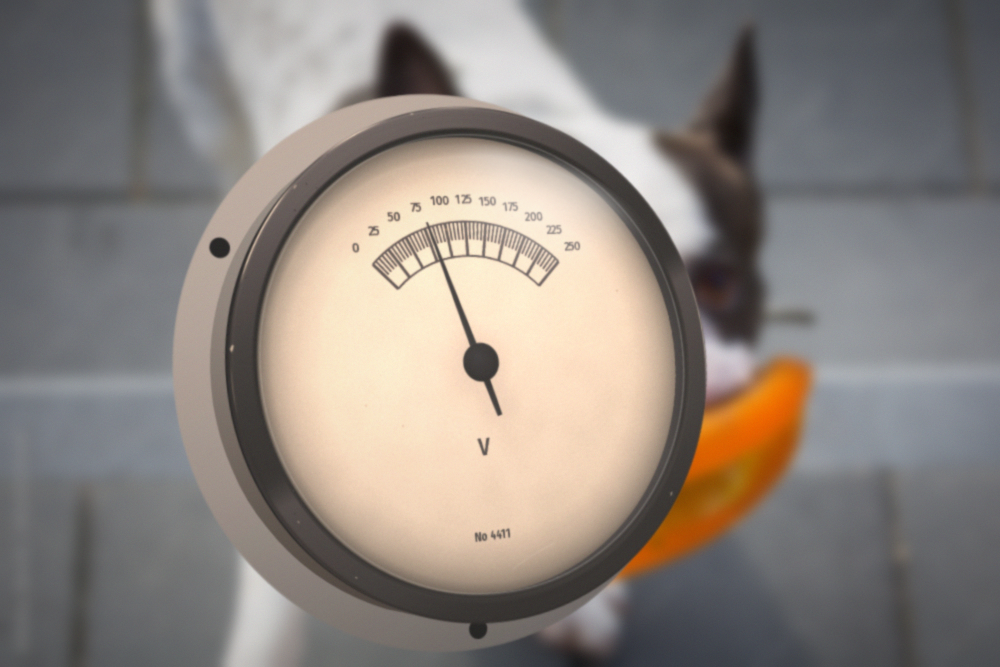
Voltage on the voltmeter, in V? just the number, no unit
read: 75
